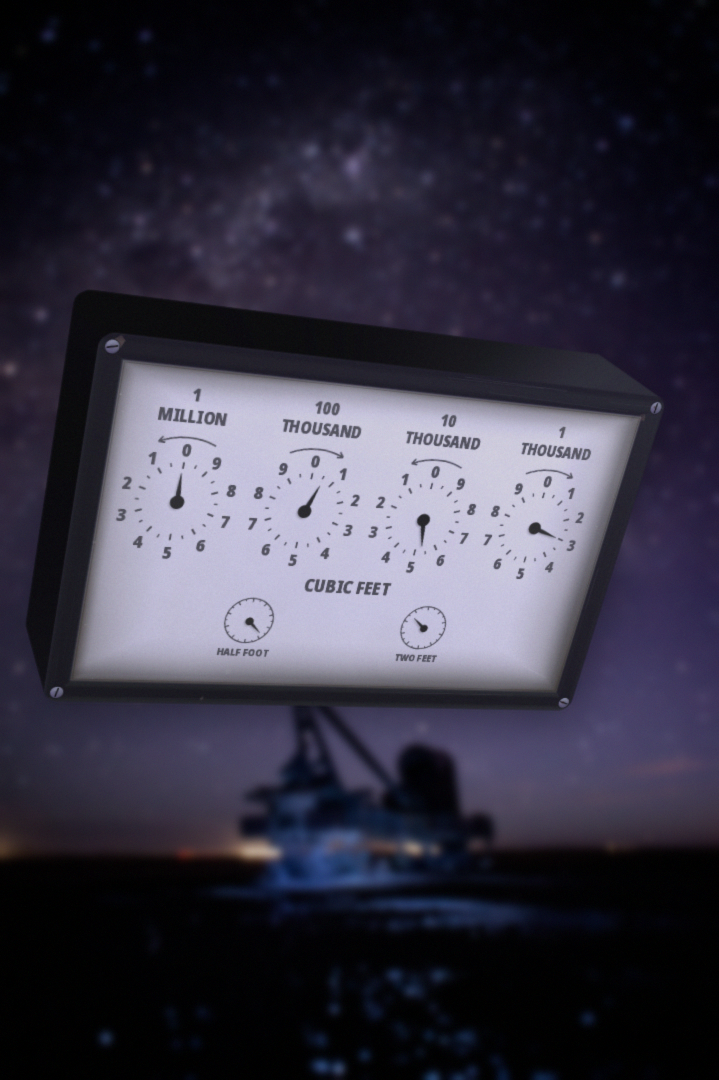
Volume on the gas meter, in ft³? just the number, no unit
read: 5300
